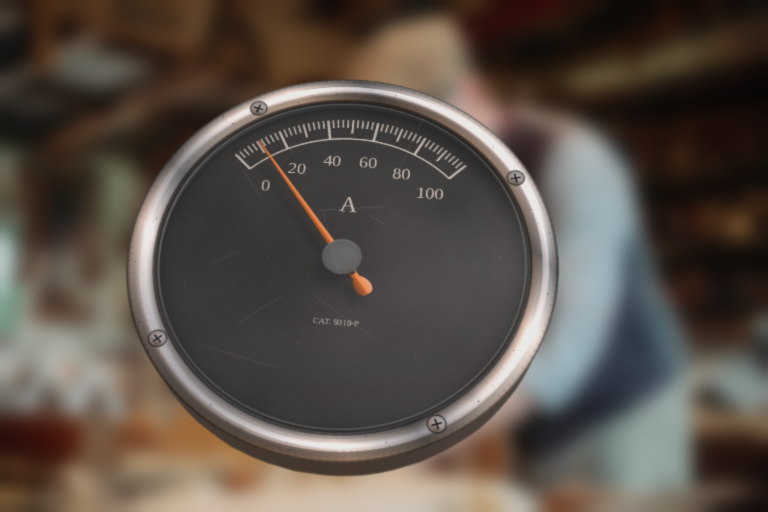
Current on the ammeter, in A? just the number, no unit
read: 10
